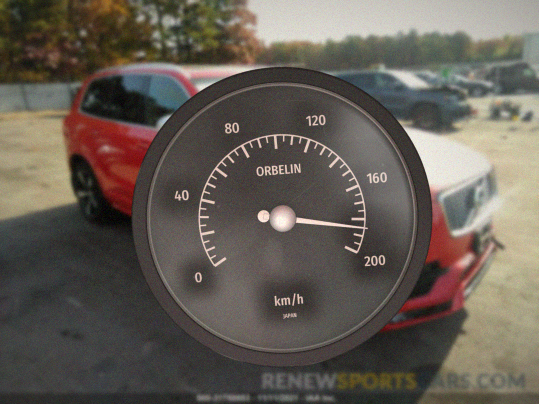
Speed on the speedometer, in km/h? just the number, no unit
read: 185
